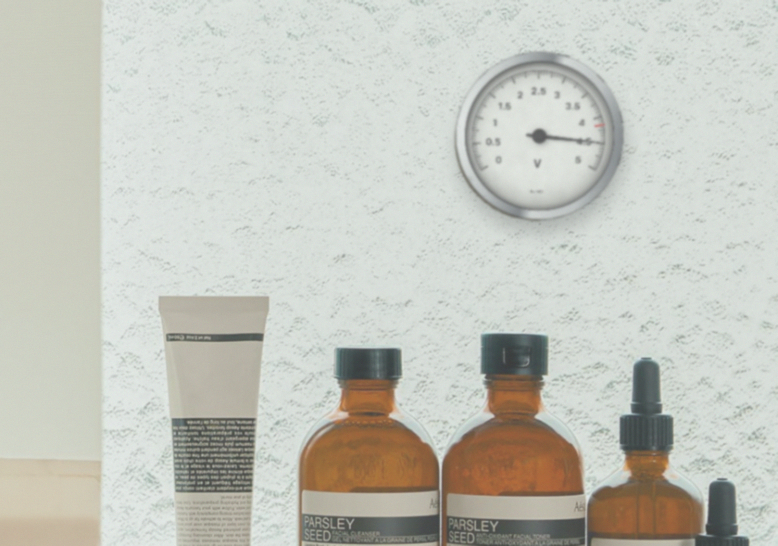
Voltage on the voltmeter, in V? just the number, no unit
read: 4.5
